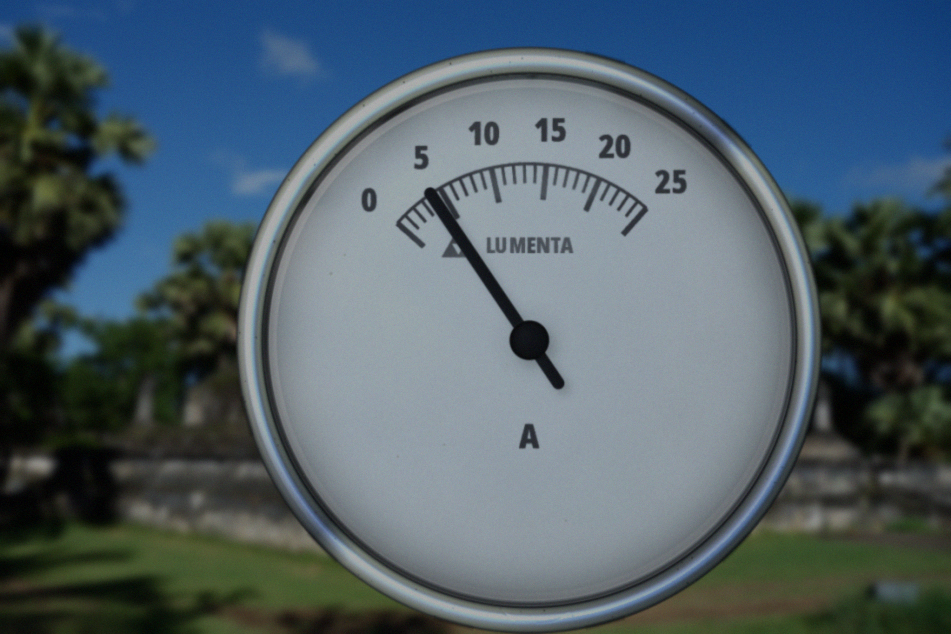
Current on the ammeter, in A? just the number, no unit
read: 4
